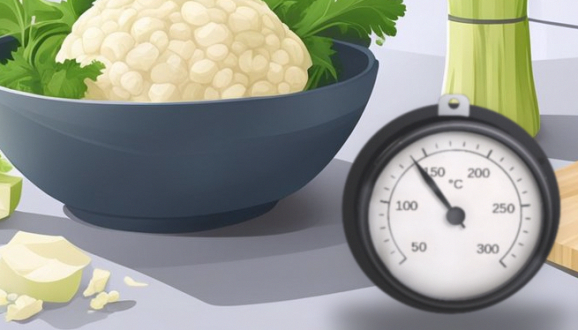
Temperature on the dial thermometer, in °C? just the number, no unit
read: 140
